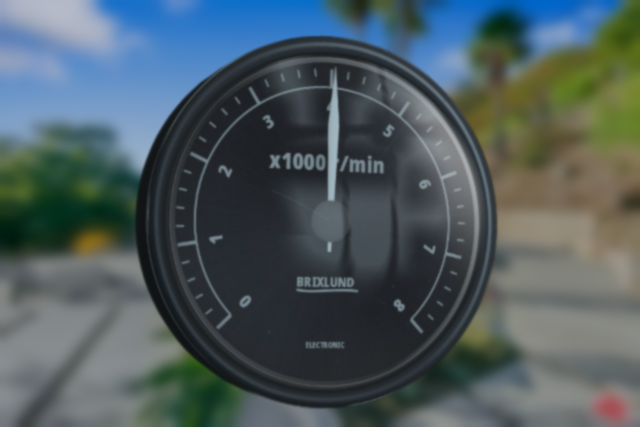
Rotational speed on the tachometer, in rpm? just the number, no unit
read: 4000
